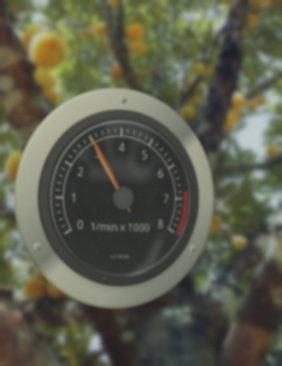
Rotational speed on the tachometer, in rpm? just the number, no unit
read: 3000
